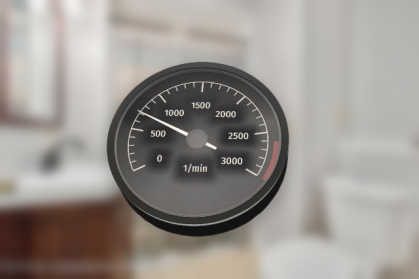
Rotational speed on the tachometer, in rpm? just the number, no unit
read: 700
